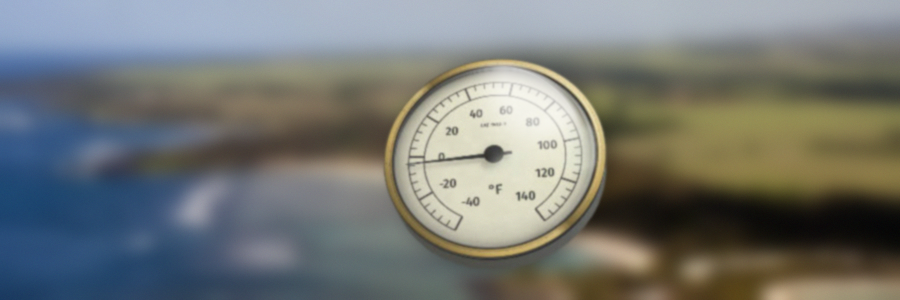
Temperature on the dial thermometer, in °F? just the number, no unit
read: -4
